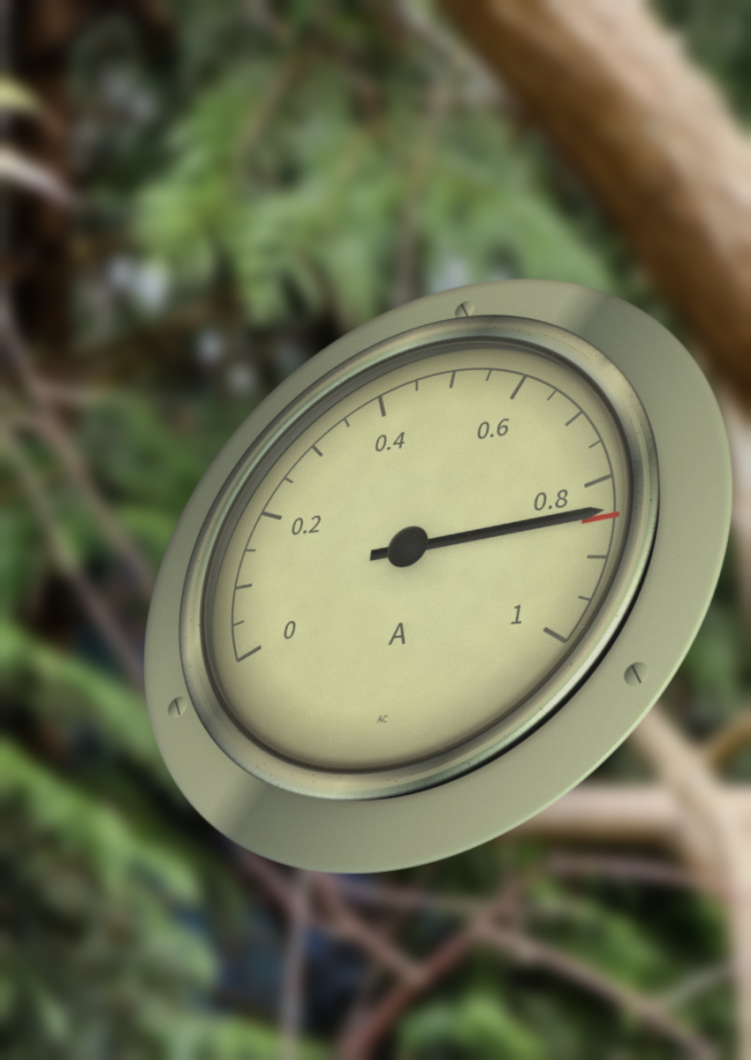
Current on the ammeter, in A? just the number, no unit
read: 0.85
